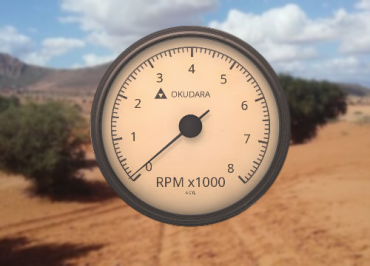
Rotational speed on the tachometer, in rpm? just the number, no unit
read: 100
